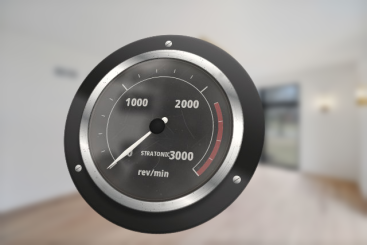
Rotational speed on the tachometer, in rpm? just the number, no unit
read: 0
